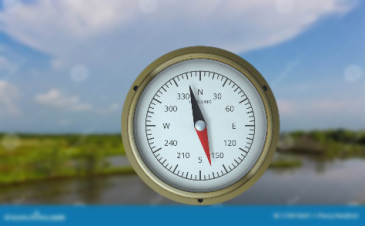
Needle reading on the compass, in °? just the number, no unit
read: 165
